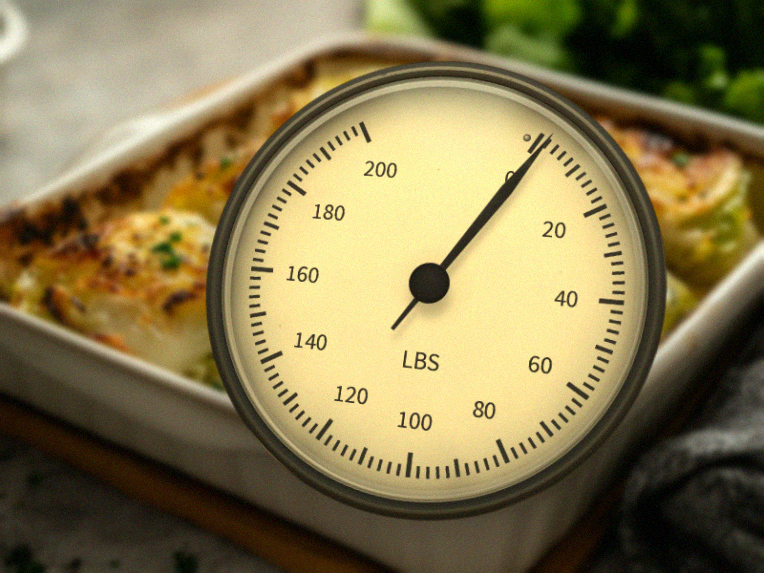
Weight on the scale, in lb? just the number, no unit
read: 2
